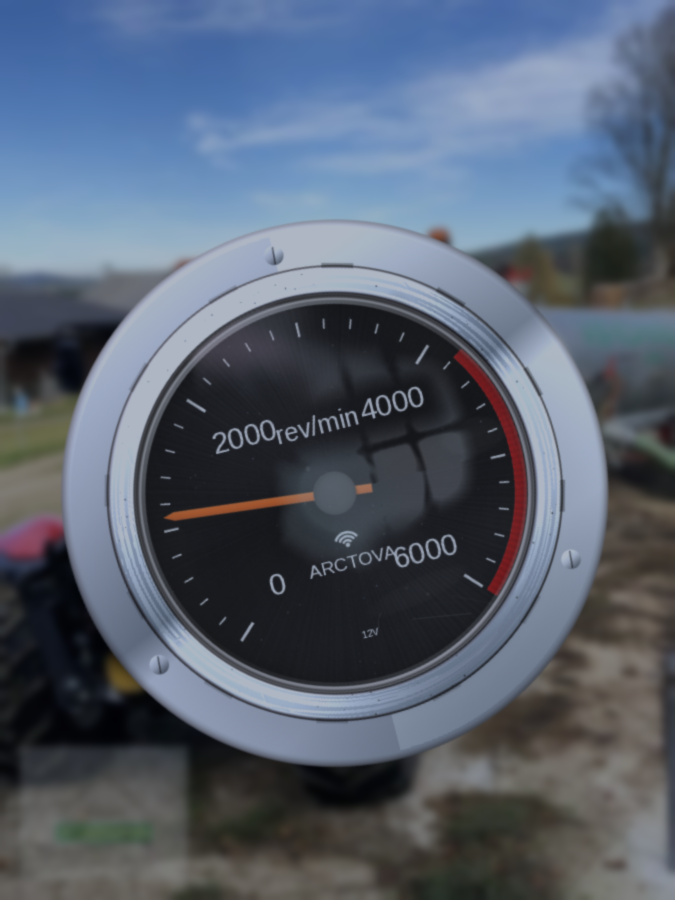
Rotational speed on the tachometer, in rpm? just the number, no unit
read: 1100
